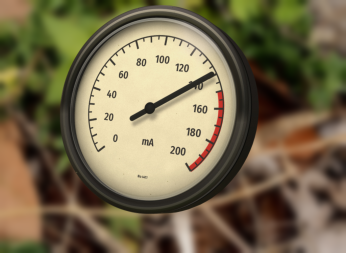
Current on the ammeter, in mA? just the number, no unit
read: 140
